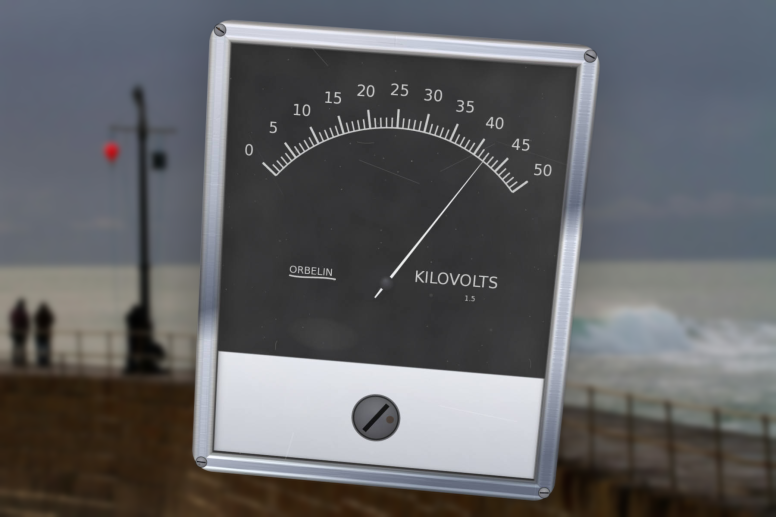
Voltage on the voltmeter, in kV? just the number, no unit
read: 42
